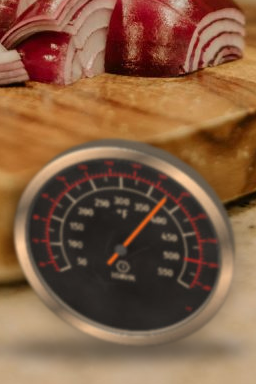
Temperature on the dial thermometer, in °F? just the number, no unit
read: 375
